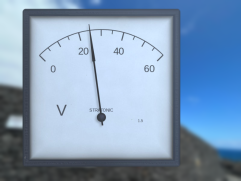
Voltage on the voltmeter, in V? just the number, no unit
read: 25
